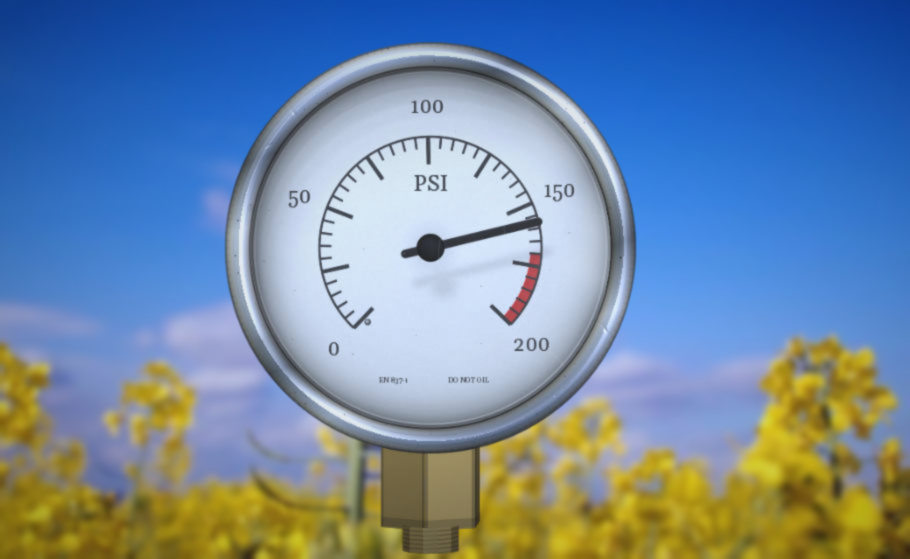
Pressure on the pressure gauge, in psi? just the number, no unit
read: 157.5
